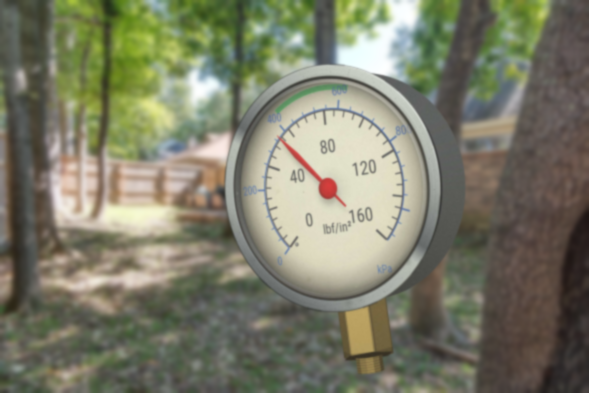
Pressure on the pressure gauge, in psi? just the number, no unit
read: 55
